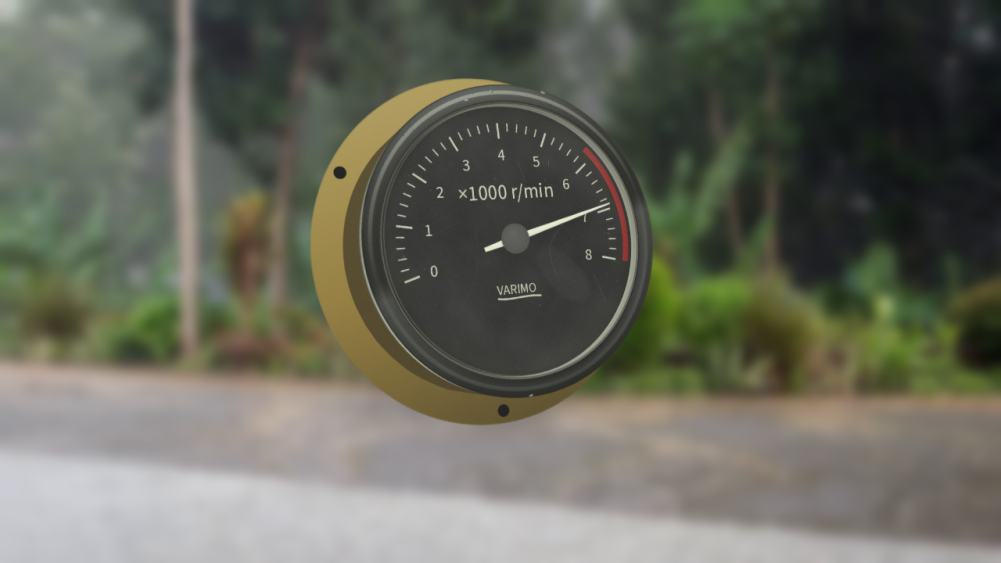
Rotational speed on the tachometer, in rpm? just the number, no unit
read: 6900
